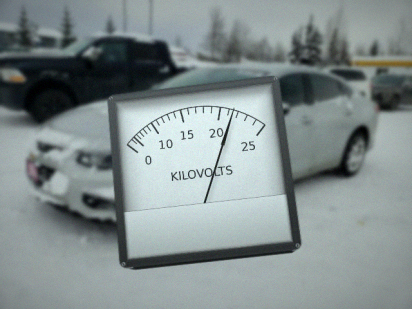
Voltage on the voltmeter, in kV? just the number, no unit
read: 21.5
